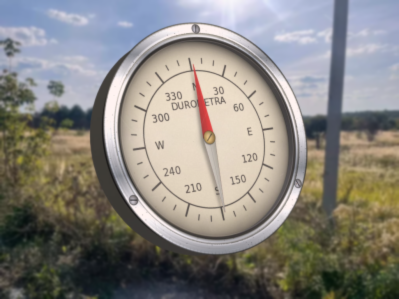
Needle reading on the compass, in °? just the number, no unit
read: 0
